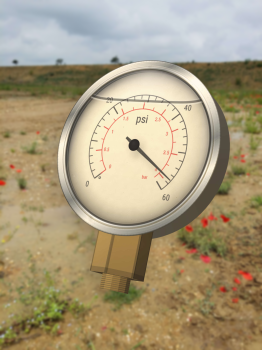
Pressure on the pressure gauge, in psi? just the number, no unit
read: 57
